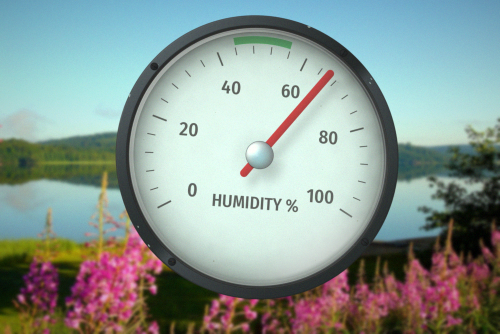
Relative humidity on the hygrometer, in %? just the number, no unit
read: 66
